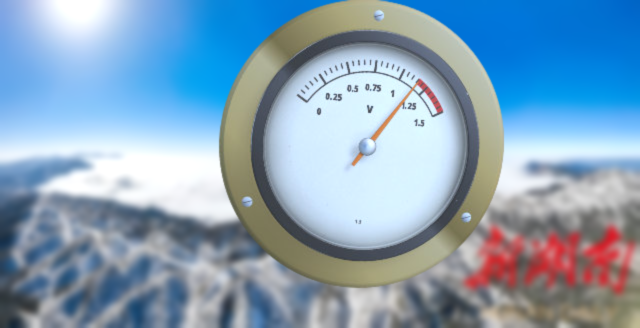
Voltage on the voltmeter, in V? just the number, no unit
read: 1.15
